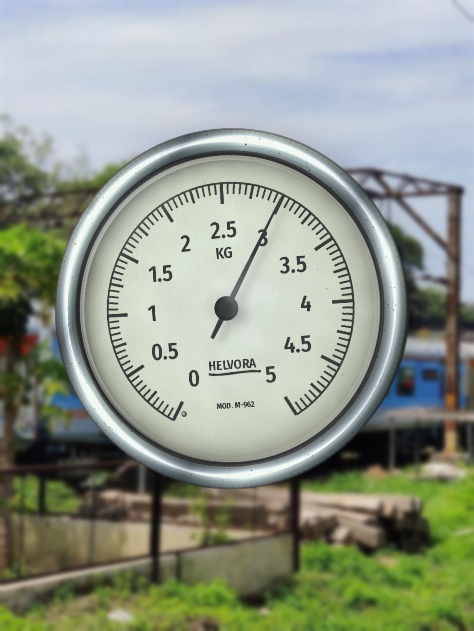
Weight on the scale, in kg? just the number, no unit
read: 3
